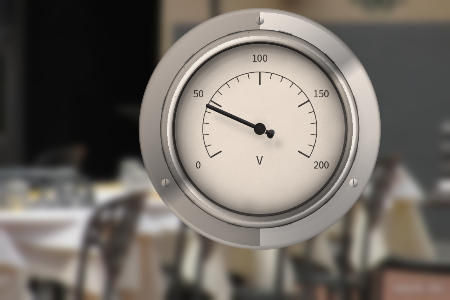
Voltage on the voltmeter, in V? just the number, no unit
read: 45
